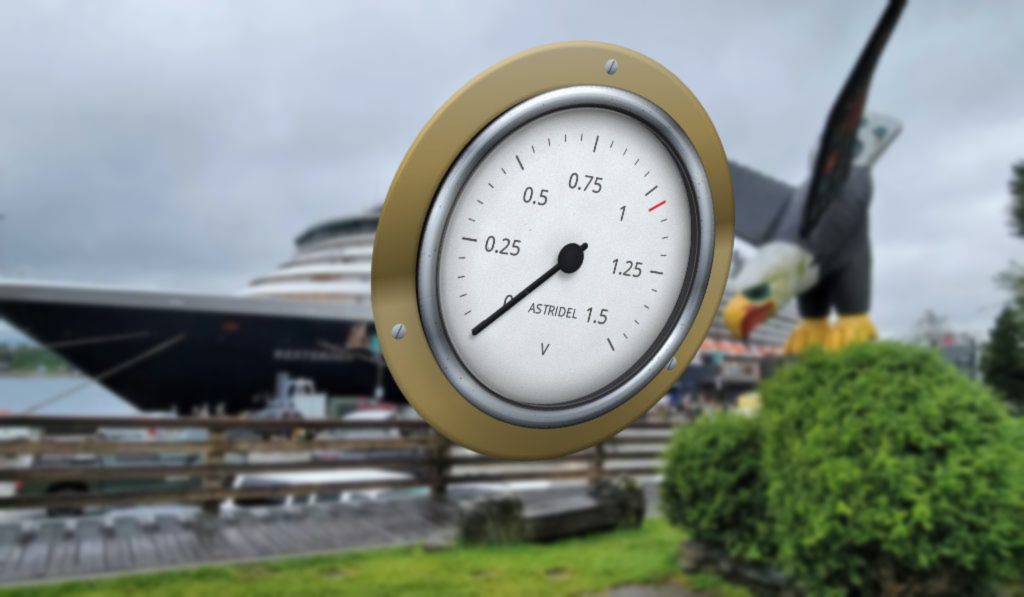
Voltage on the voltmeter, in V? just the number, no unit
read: 0
